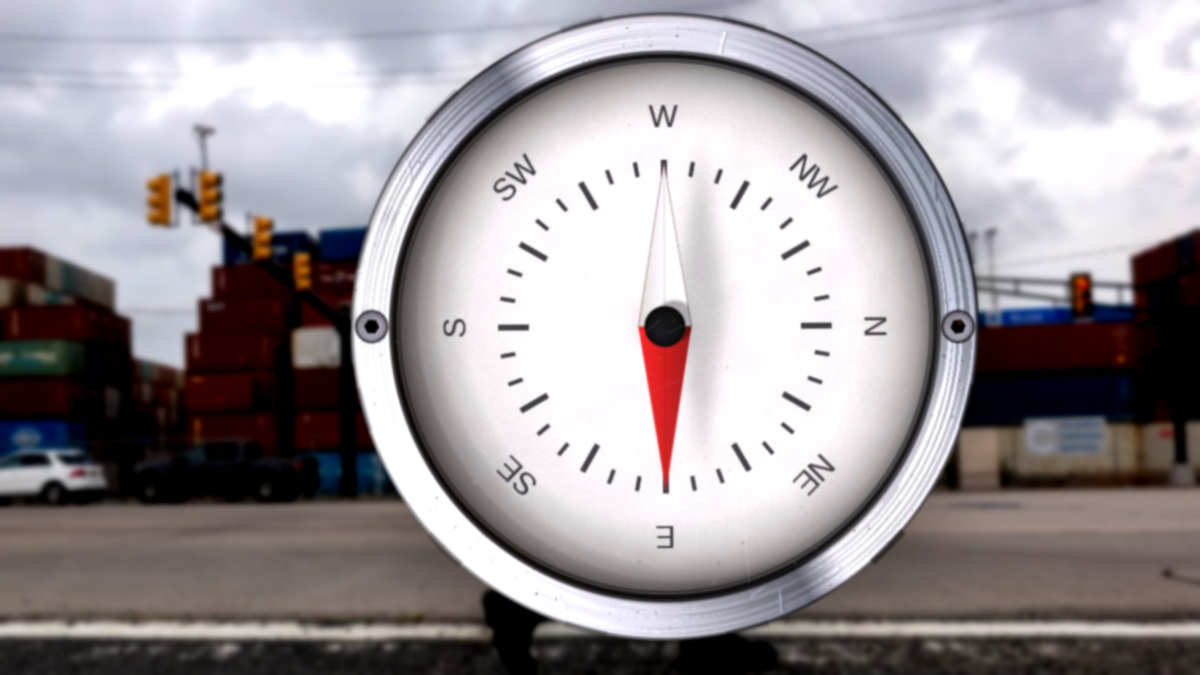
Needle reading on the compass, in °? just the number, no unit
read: 90
